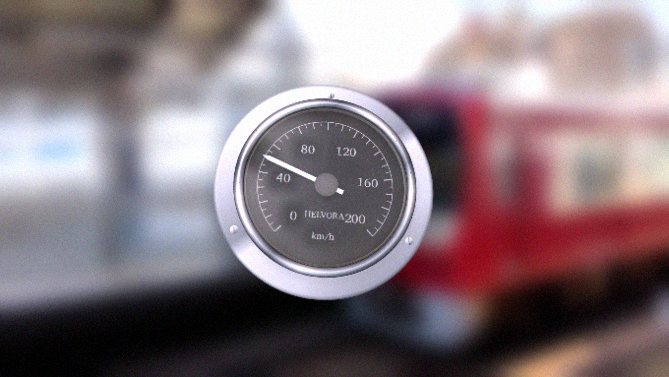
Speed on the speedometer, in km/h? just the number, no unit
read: 50
